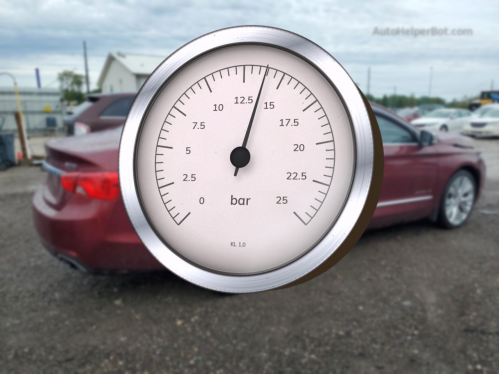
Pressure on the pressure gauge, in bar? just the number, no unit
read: 14
